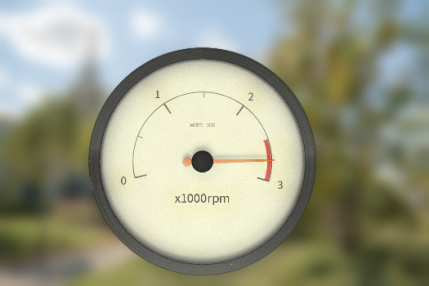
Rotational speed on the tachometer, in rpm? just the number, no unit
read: 2750
